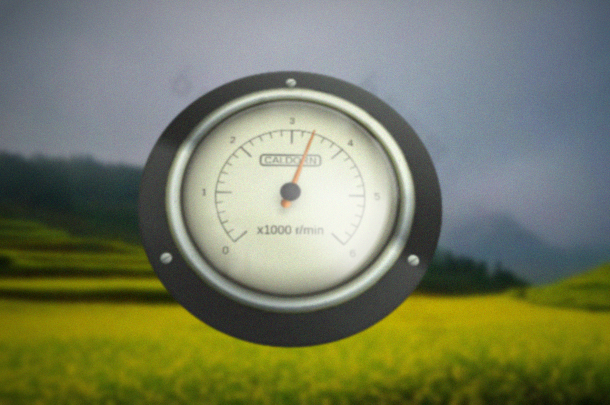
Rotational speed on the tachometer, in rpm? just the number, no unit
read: 3400
